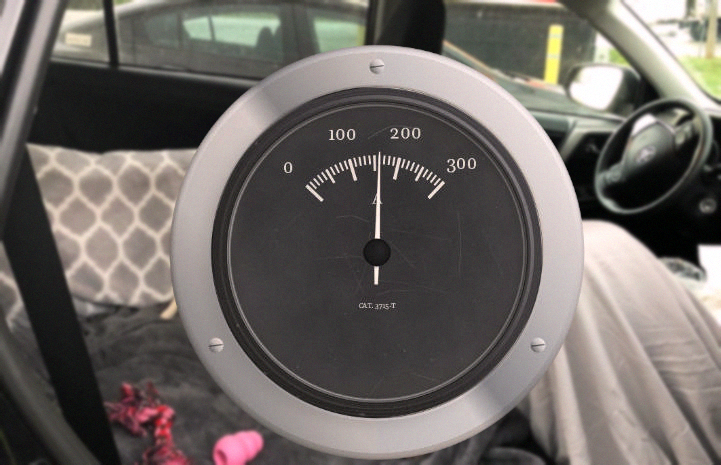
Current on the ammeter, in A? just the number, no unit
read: 160
